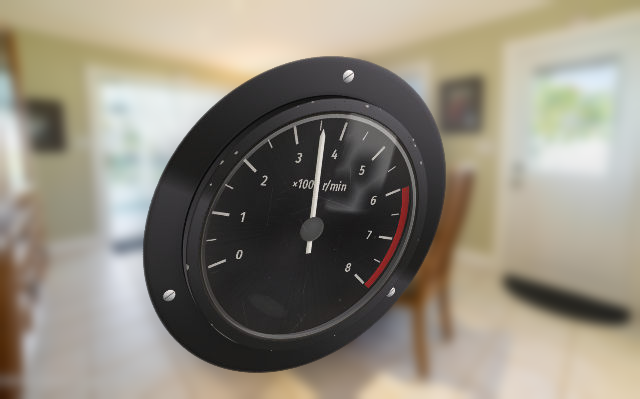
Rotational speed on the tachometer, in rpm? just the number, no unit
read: 3500
